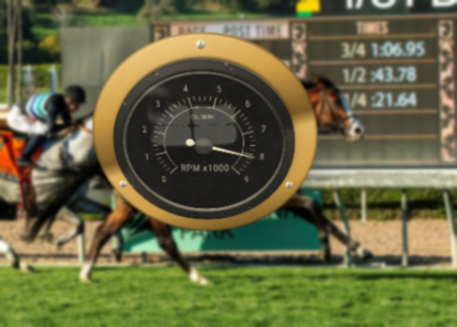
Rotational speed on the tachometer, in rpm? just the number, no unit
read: 8000
